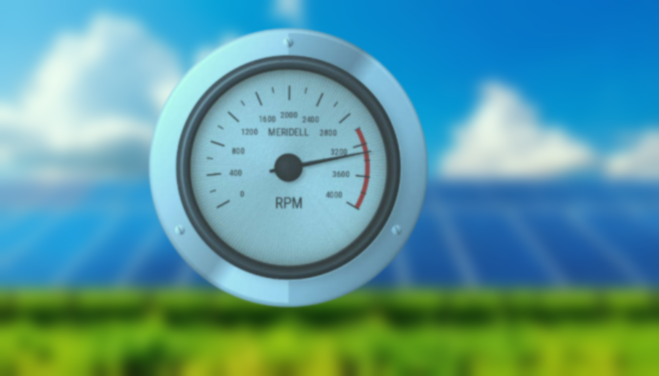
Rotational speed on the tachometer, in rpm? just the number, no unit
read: 3300
